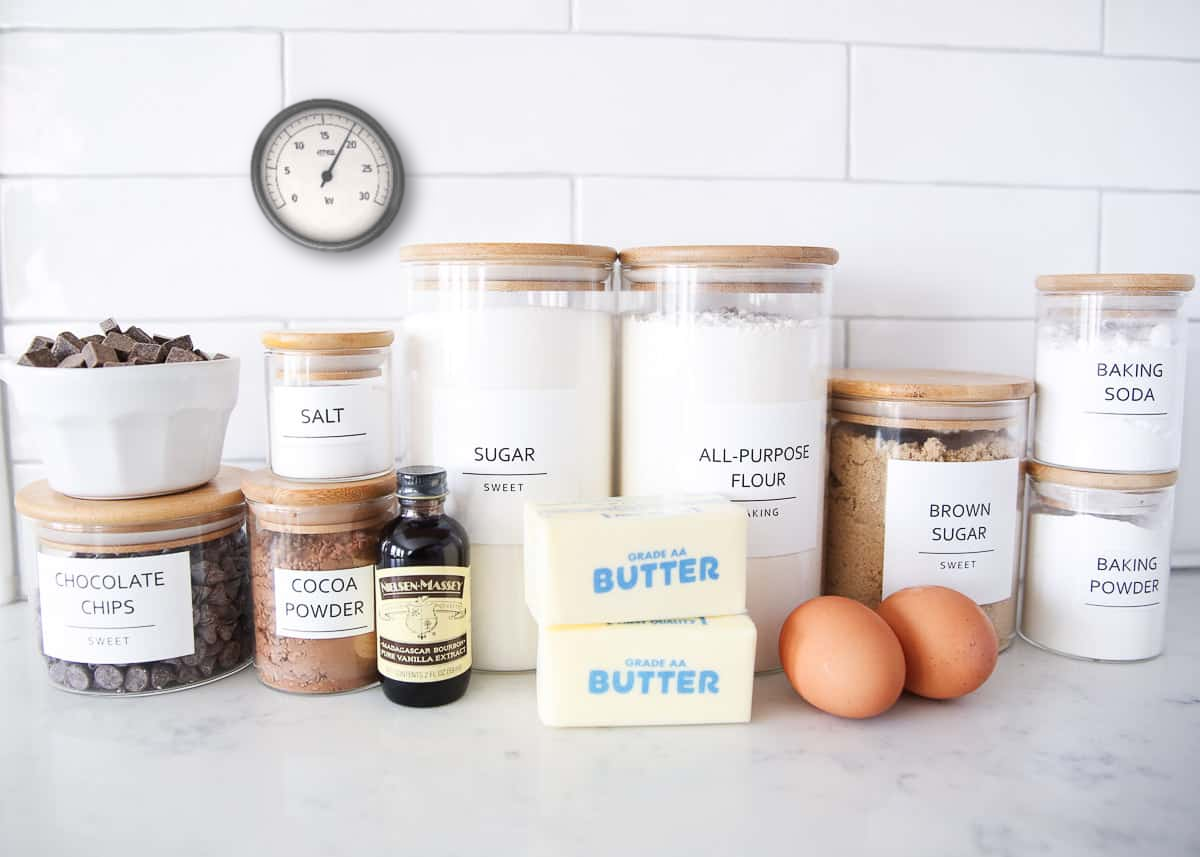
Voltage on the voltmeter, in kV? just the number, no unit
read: 19
